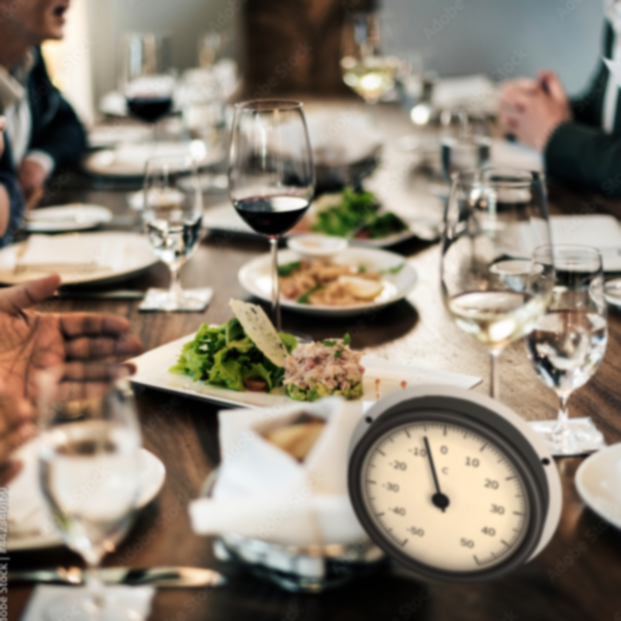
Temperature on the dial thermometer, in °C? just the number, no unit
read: -5
